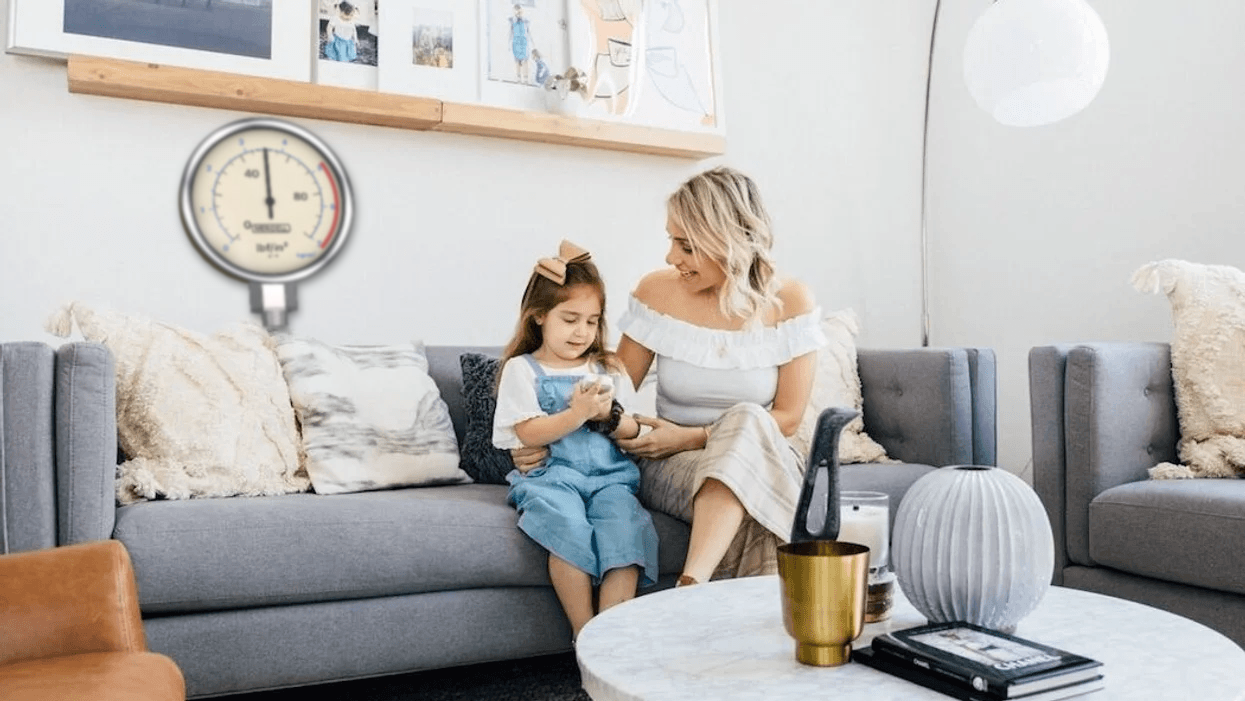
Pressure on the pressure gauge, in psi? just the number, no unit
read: 50
